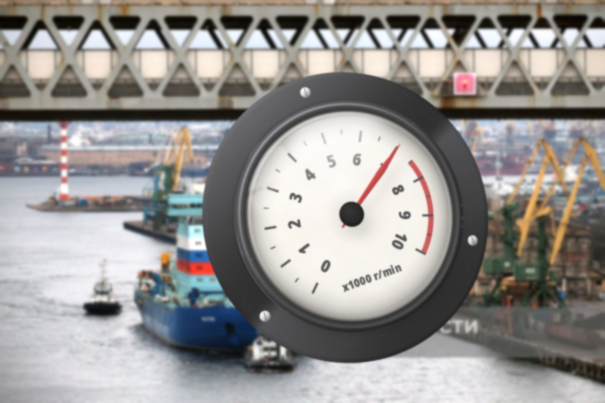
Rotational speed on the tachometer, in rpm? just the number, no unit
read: 7000
